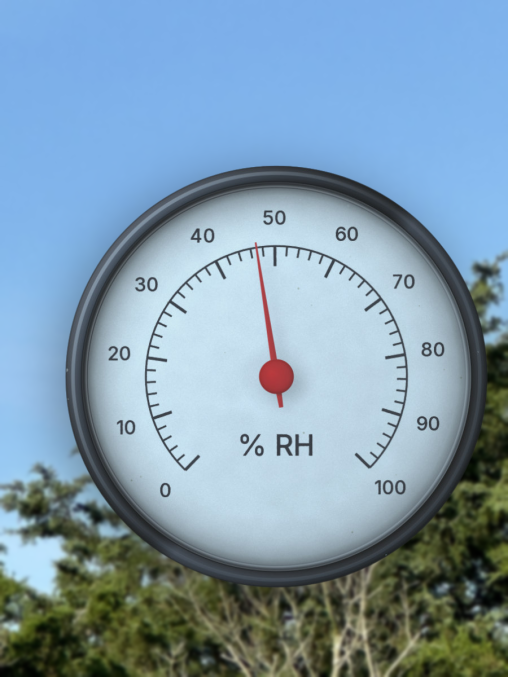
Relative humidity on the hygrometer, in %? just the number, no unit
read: 47
